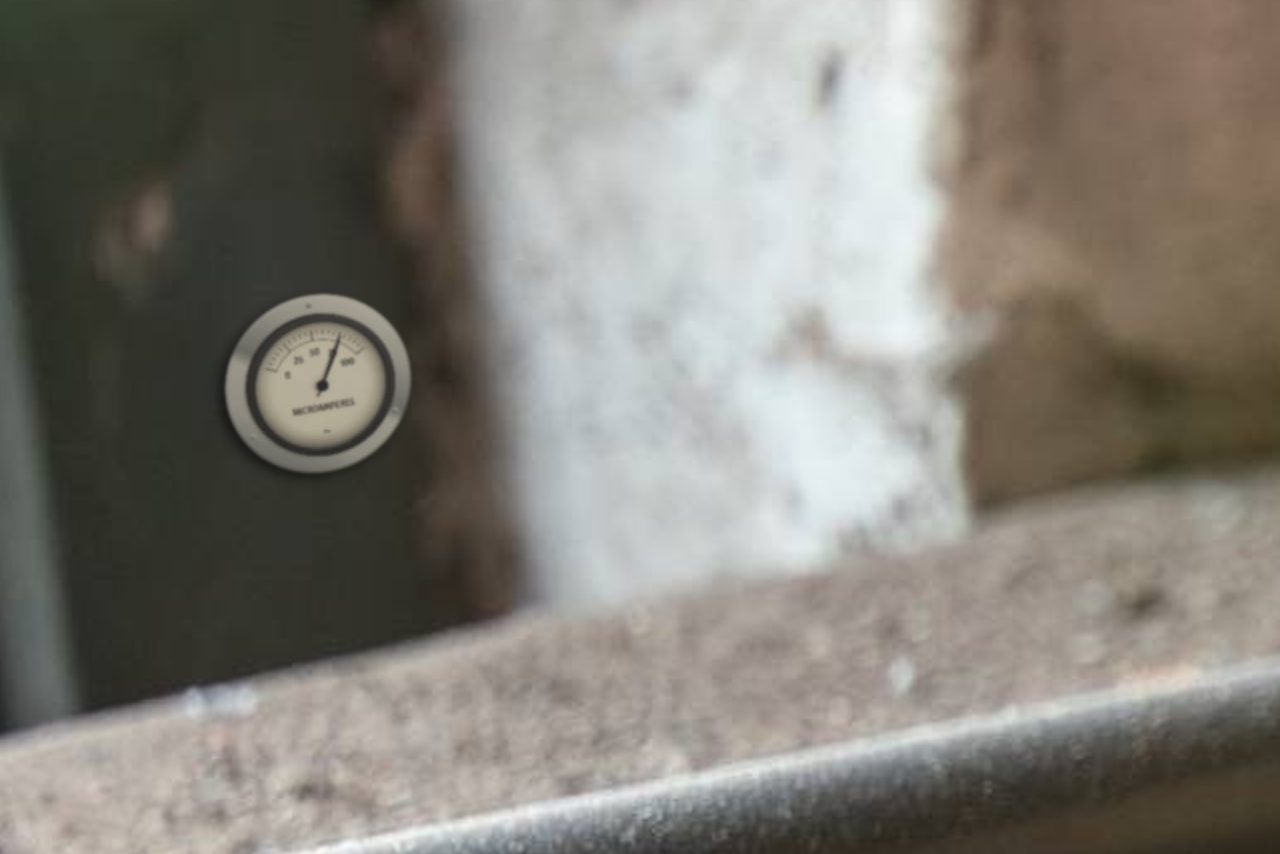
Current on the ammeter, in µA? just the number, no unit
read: 75
